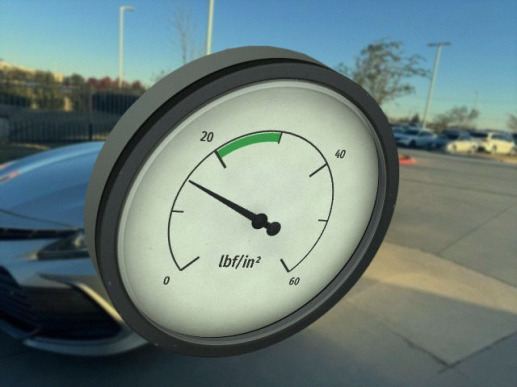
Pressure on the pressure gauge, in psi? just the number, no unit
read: 15
